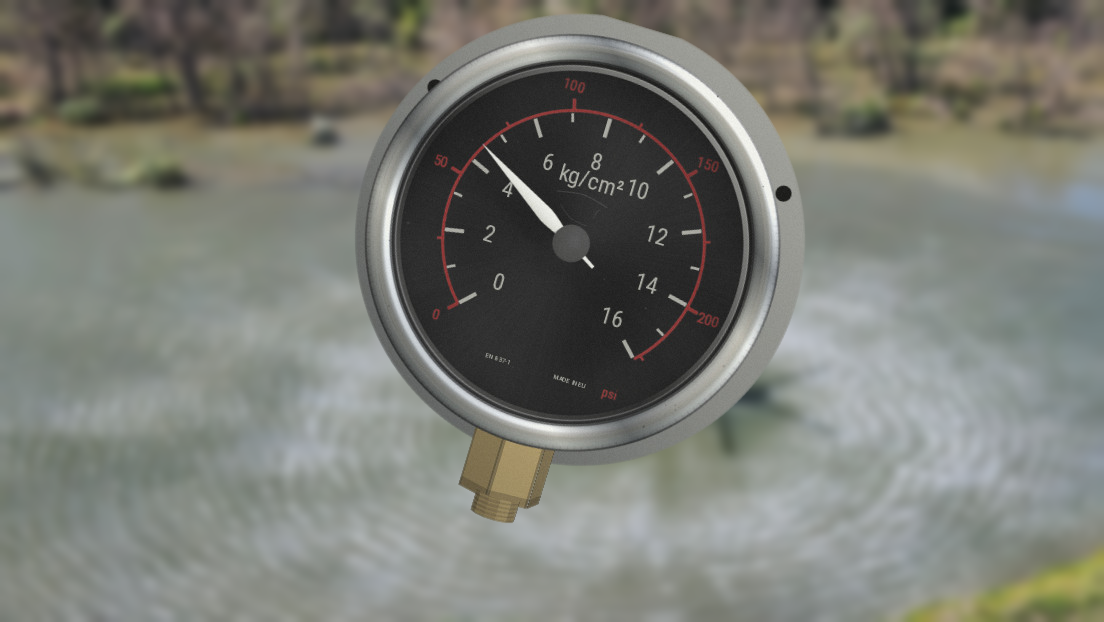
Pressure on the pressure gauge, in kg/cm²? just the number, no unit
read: 4.5
